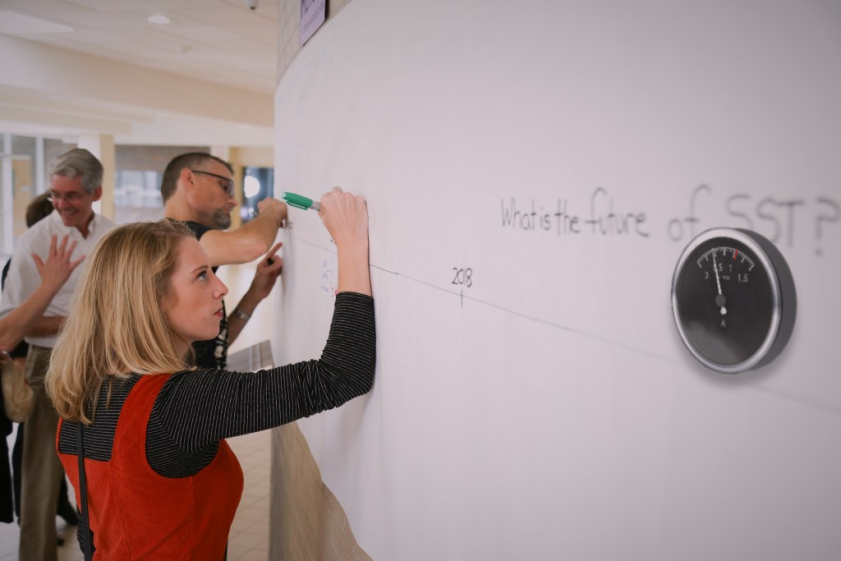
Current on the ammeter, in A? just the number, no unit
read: 0.5
